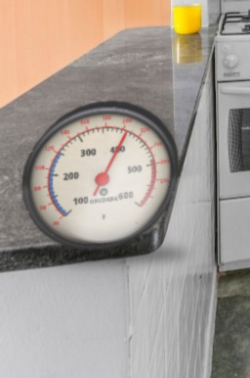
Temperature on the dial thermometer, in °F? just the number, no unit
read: 400
